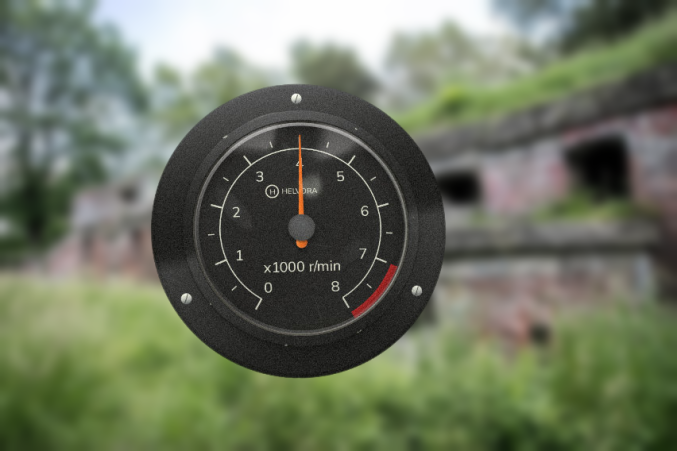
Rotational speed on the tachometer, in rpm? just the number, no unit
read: 4000
